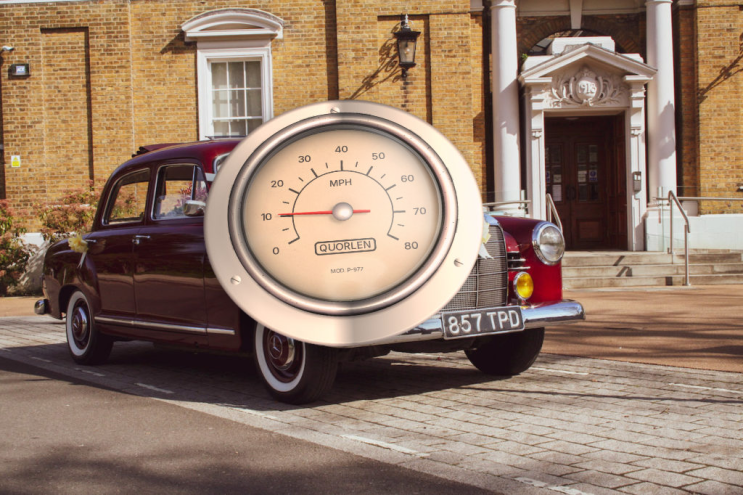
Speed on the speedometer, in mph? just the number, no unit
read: 10
